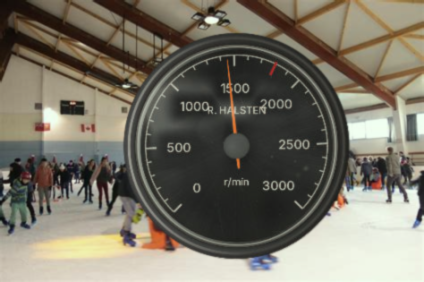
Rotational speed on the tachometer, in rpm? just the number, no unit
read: 1450
